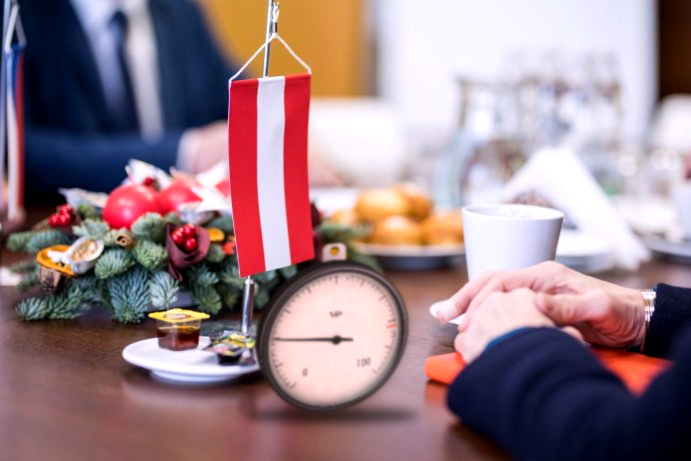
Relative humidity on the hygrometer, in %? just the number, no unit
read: 20
